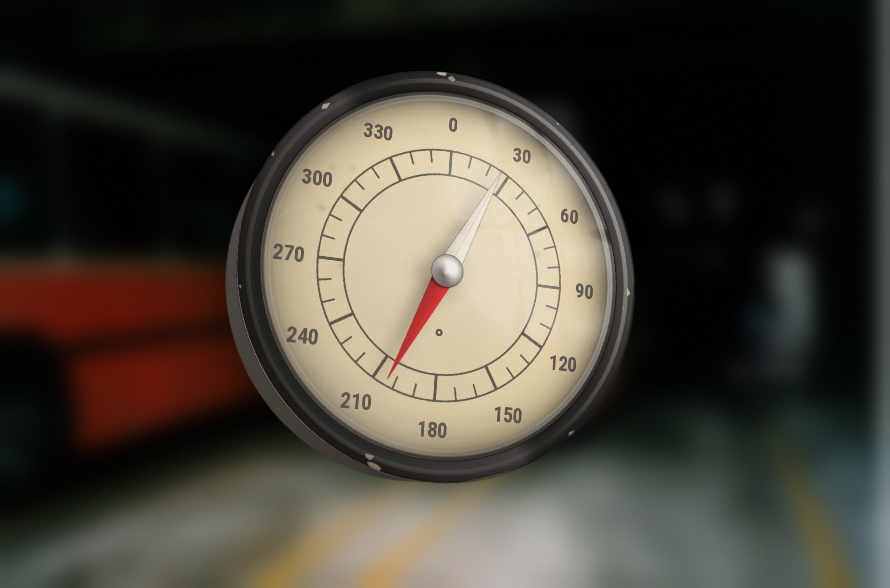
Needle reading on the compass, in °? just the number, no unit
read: 205
